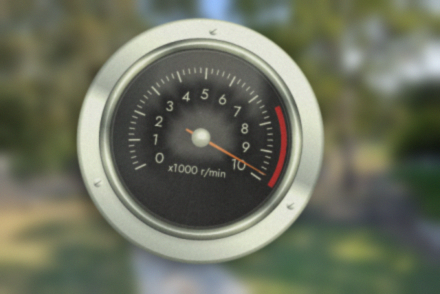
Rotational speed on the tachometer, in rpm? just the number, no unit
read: 9800
